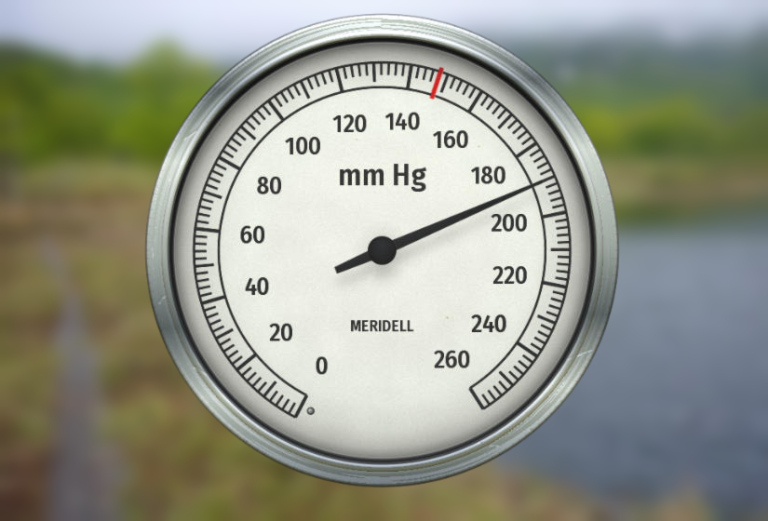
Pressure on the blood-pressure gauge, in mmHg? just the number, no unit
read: 190
